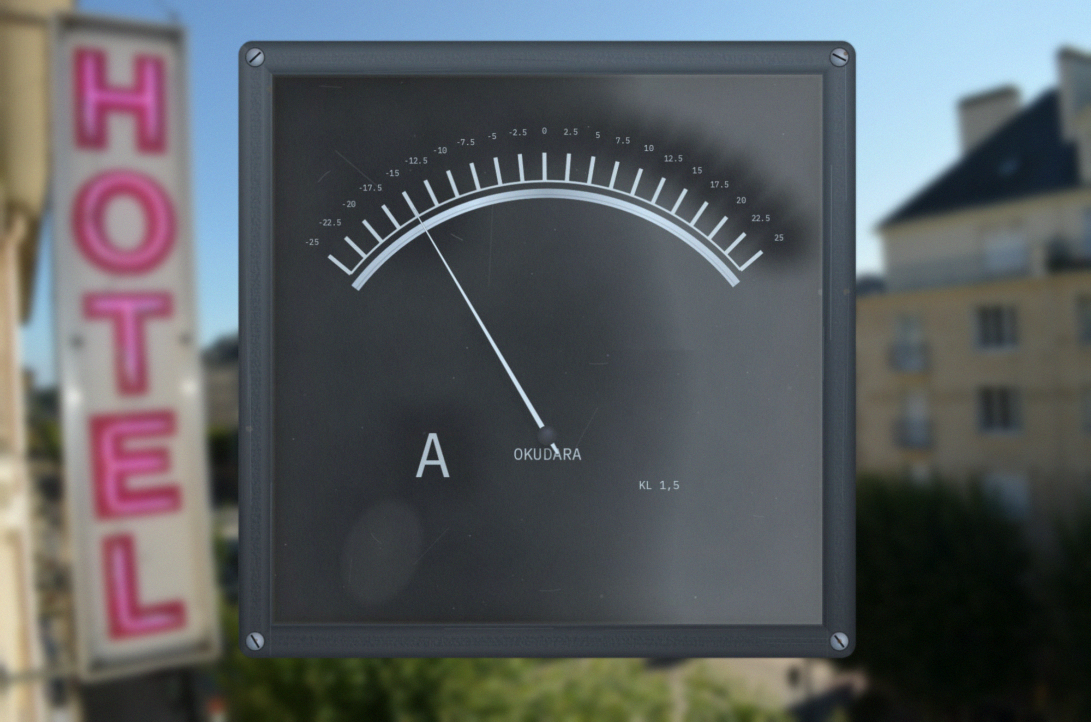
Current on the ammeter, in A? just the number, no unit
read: -15
